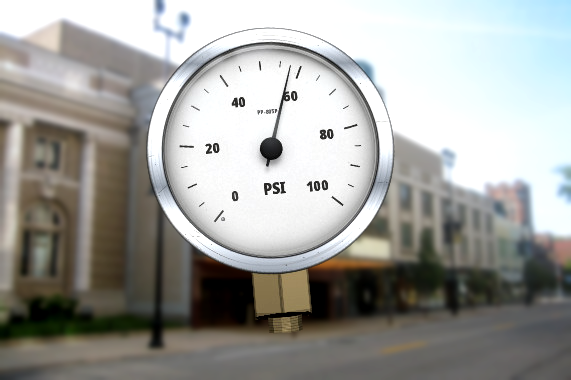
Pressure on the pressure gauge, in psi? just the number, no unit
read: 57.5
